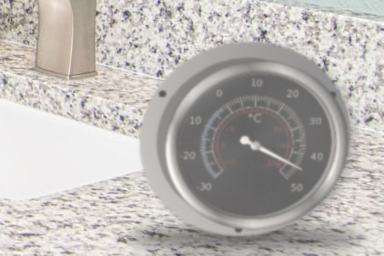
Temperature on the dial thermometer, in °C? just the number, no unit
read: 45
